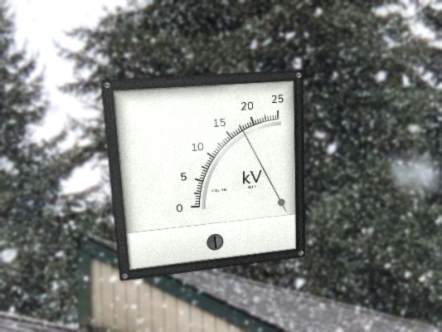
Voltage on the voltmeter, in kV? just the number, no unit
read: 17.5
